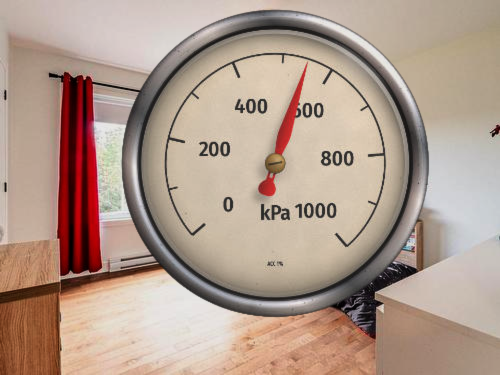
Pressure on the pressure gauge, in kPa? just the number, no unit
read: 550
